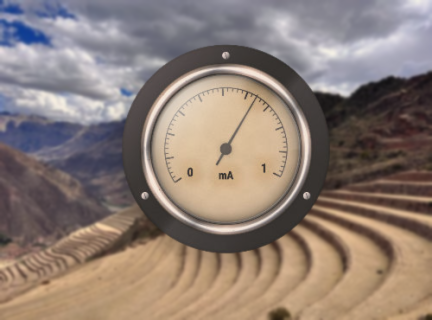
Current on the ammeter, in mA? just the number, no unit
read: 0.64
